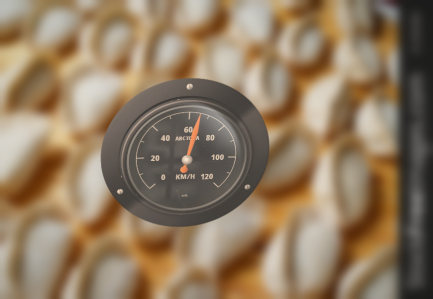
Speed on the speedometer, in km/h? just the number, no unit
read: 65
